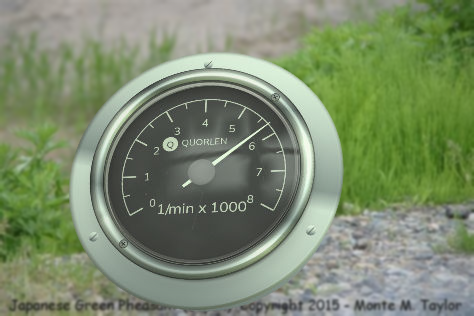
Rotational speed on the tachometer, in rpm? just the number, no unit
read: 5750
